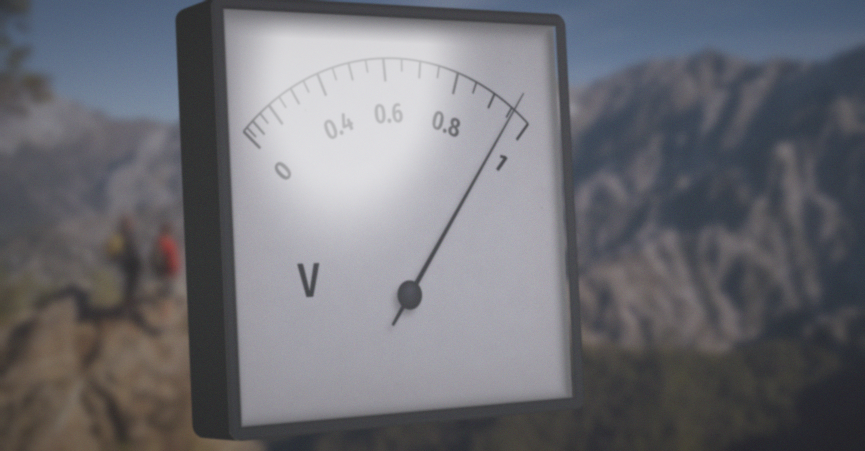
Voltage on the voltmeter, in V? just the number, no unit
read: 0.95
